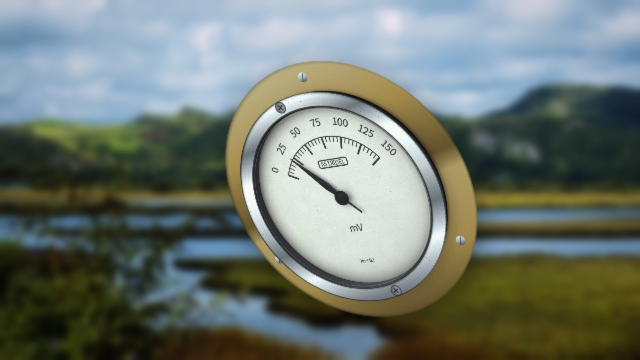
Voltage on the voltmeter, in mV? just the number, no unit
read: 25
